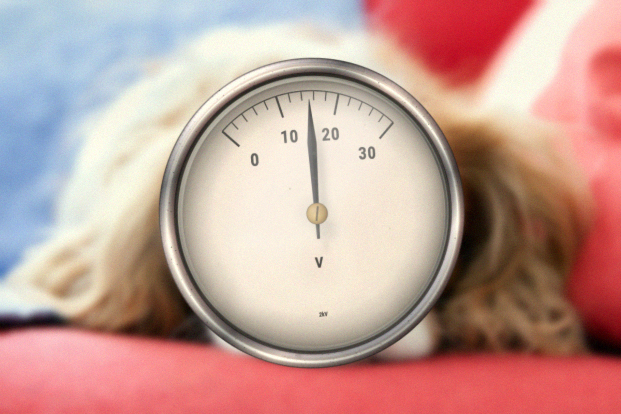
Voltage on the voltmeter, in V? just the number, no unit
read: 15
